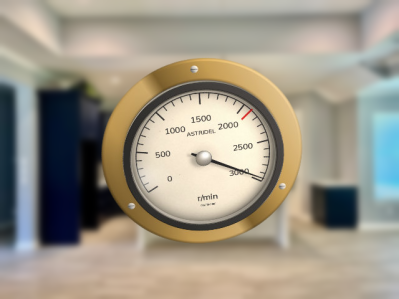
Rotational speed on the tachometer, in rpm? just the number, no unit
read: 2950
